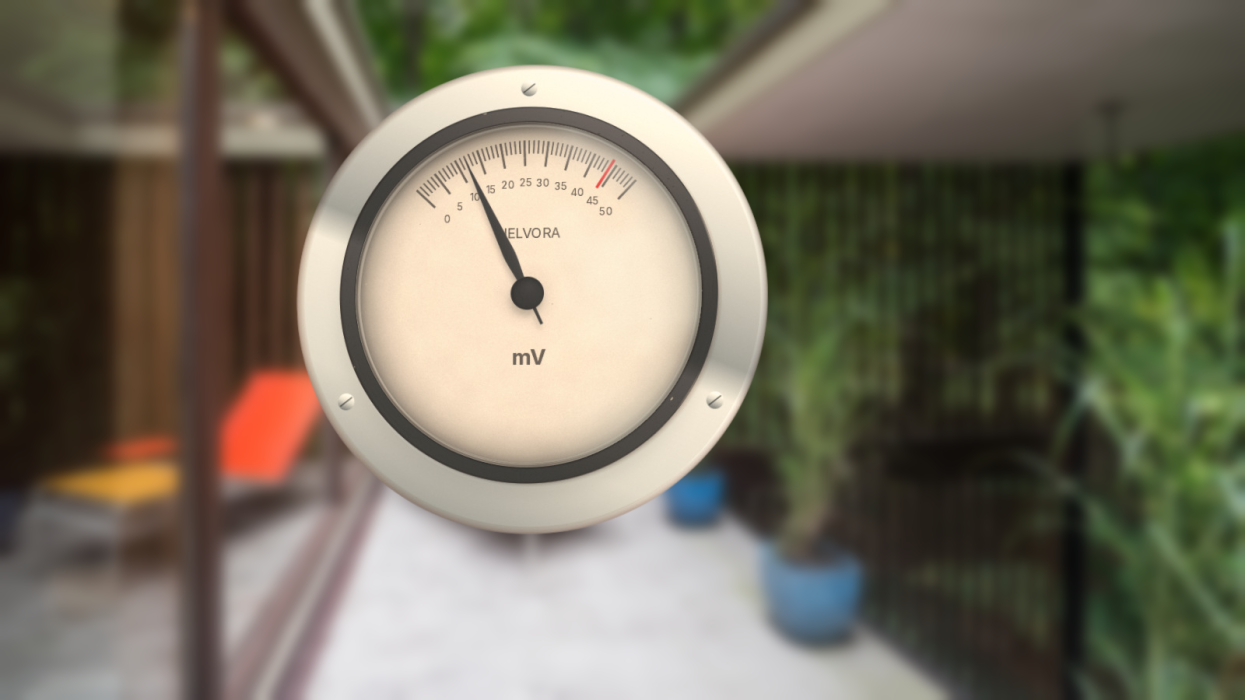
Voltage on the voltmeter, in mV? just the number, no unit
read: 12
